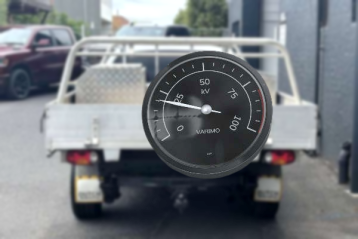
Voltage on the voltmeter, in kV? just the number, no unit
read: 20
